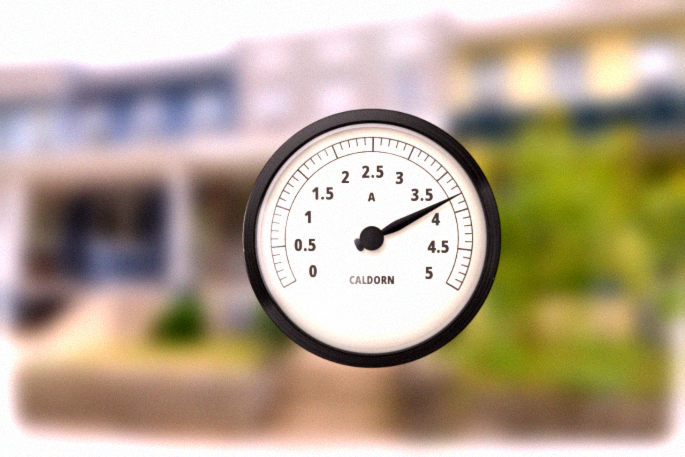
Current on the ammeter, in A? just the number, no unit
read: 3.8
